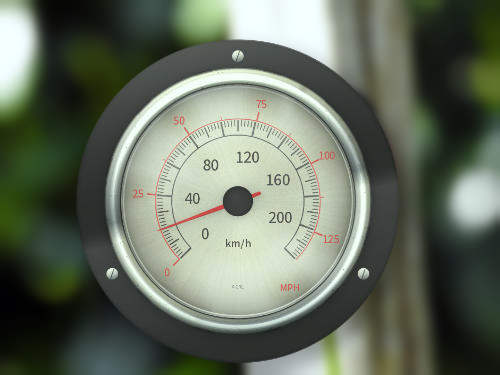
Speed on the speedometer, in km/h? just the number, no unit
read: 20
